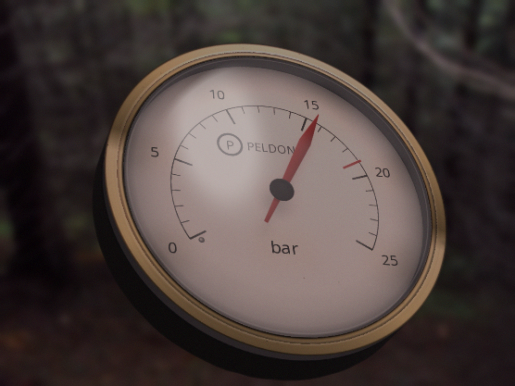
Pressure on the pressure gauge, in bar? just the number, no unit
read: 15.5
